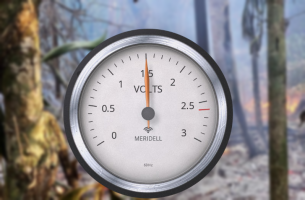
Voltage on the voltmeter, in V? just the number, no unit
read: 1.5
